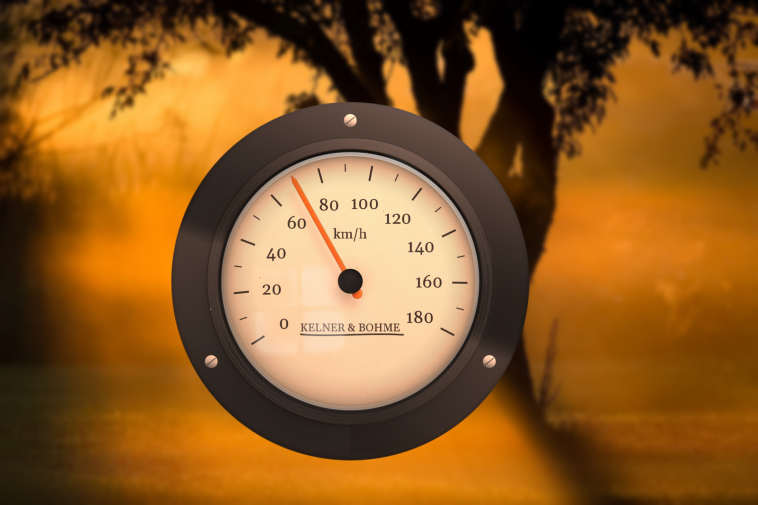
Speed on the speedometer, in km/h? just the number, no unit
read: 70
